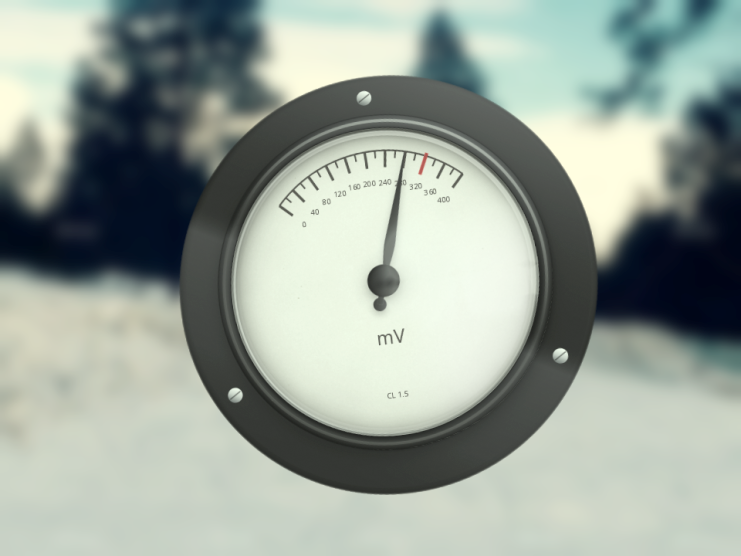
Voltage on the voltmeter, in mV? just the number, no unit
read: 280
